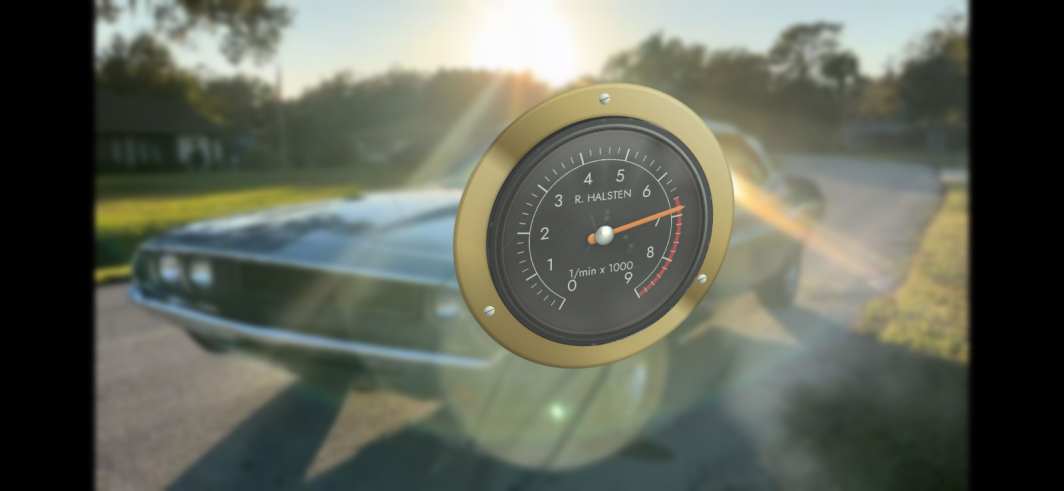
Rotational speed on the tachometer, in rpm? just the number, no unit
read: 6800
